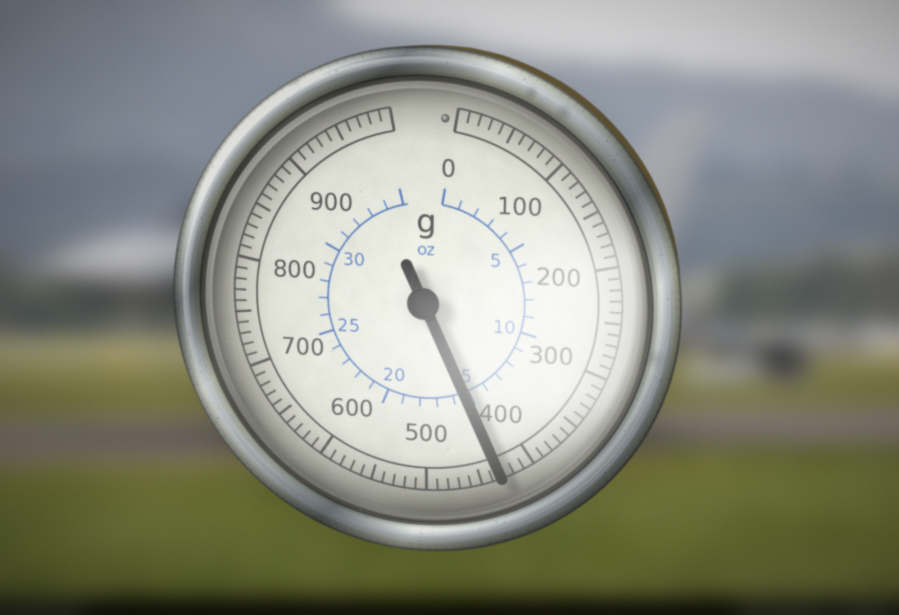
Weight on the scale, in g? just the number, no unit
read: 430
